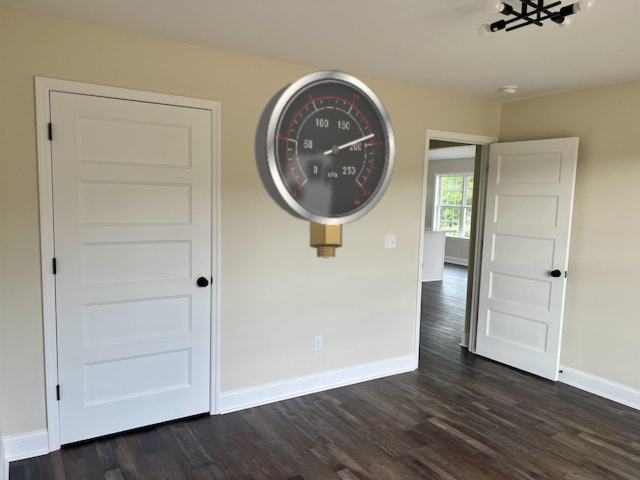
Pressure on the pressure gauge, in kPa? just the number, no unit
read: 190
